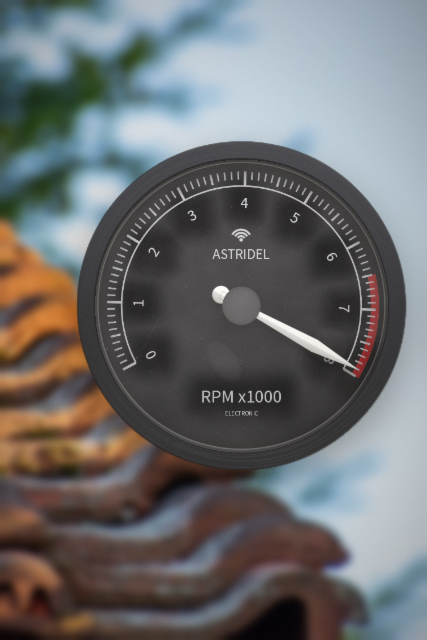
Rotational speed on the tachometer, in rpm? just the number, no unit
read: 7900
